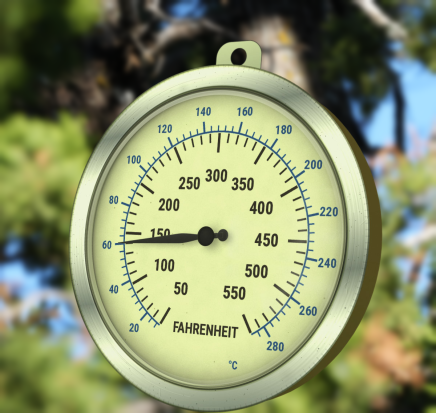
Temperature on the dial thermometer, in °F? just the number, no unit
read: 140
